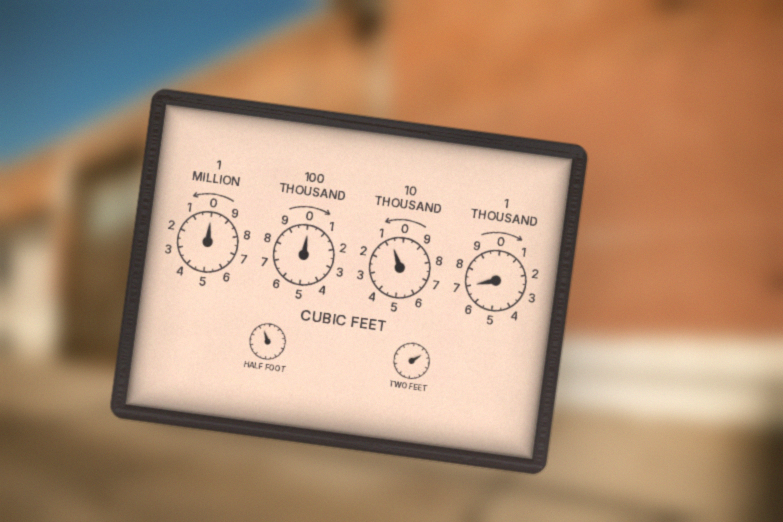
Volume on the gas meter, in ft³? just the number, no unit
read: 700
